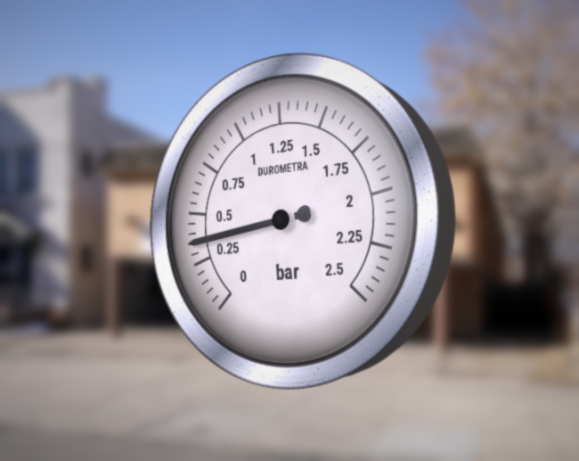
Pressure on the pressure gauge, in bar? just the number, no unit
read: 0.35
